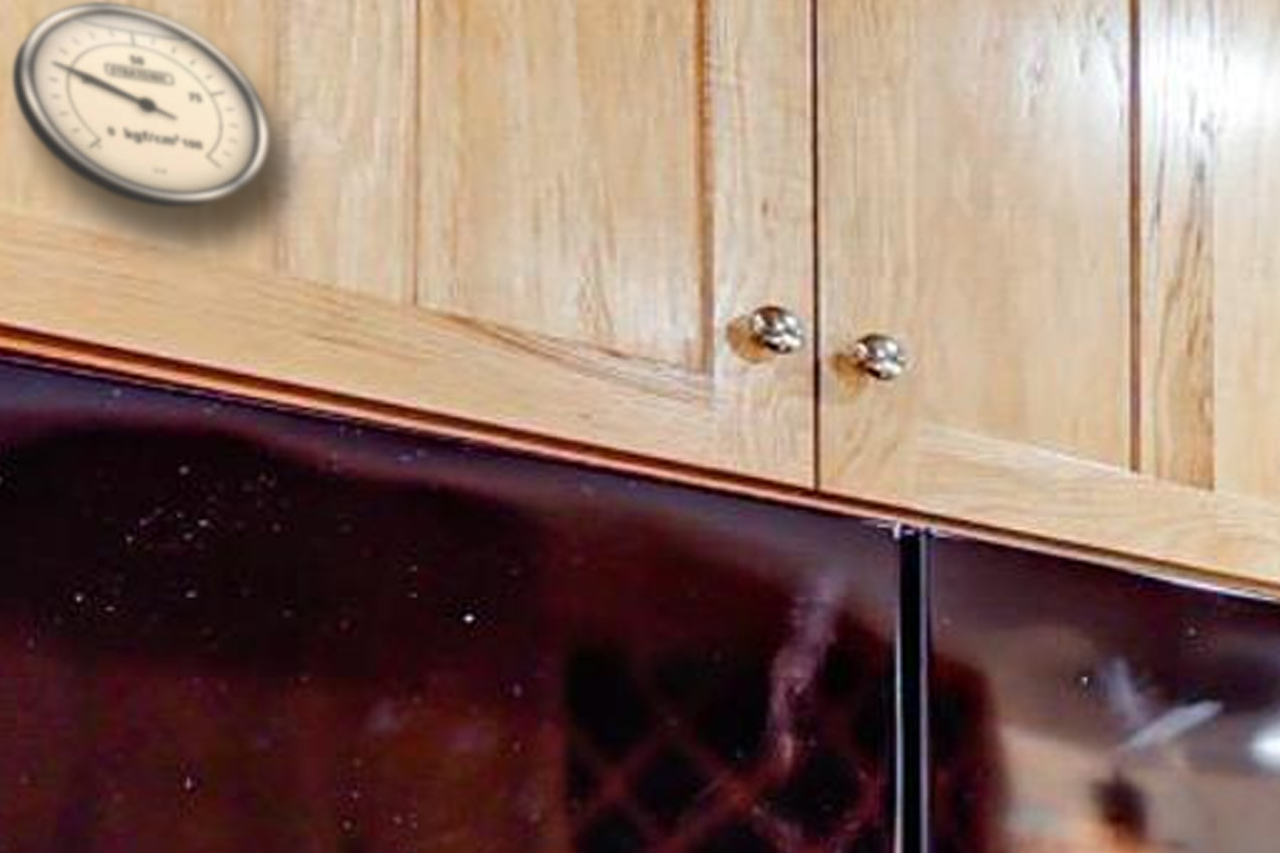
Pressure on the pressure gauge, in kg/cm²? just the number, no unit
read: 25
